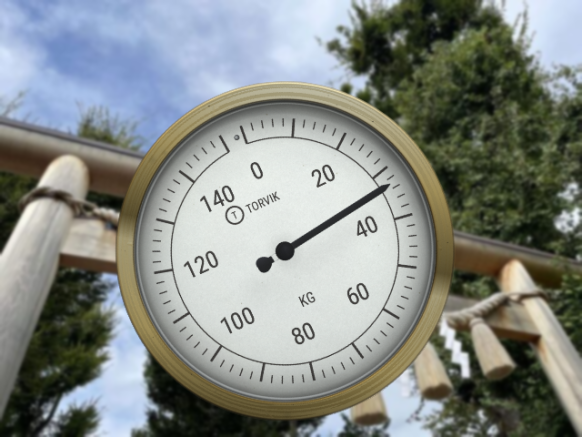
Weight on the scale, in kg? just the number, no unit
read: 33
